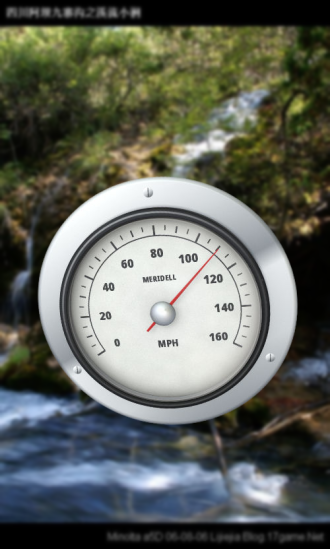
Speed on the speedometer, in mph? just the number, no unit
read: 110
